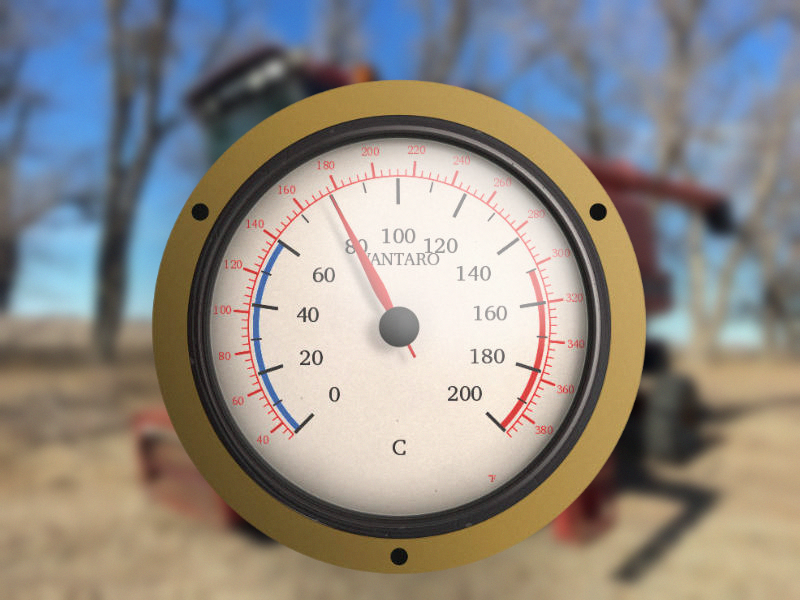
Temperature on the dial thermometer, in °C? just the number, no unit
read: 80
